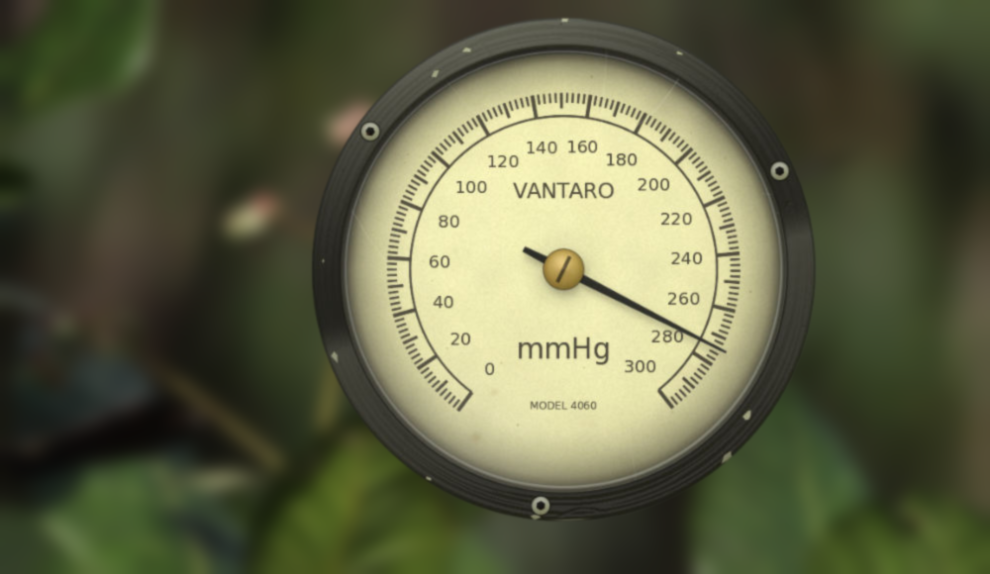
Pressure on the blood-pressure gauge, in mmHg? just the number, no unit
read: 274
